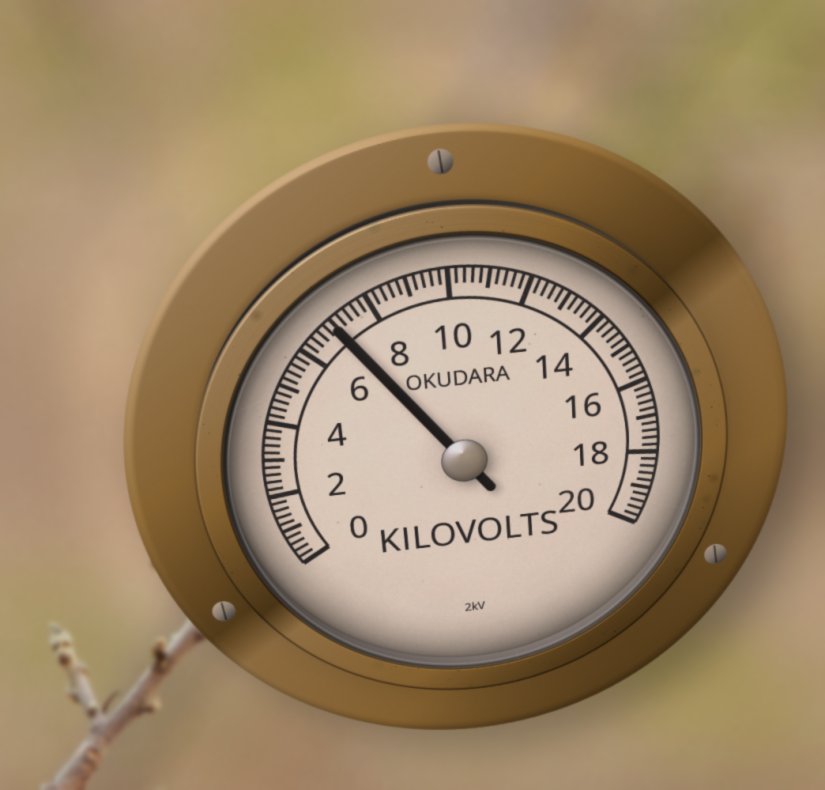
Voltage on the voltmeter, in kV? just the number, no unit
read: 7
